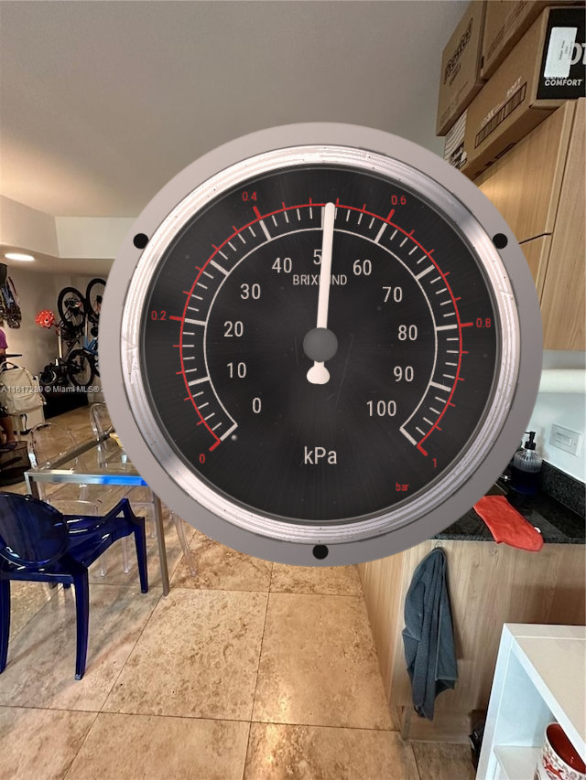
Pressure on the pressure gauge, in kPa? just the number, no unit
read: 51
